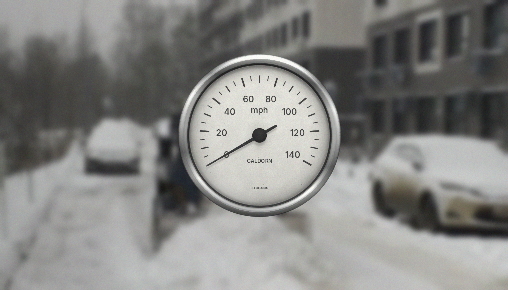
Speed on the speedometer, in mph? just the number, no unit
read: 0
